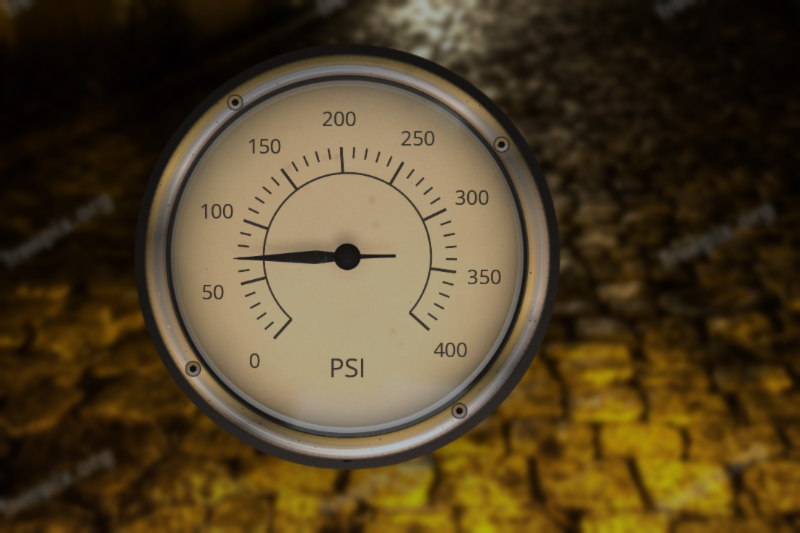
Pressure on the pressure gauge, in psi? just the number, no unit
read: 70
